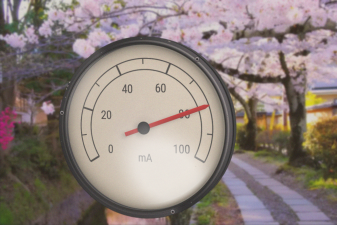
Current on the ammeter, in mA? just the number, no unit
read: 80
